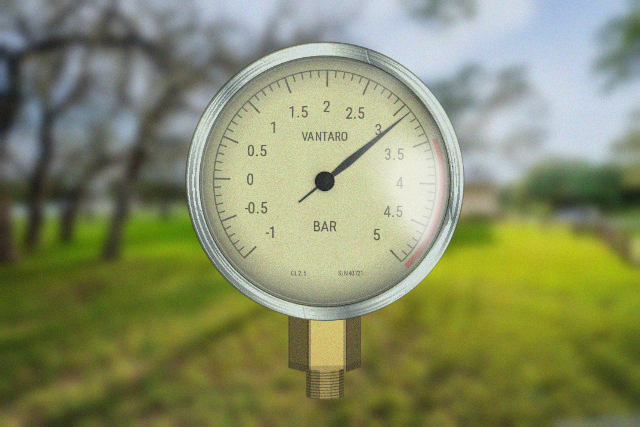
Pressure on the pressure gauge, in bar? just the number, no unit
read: 3.1
